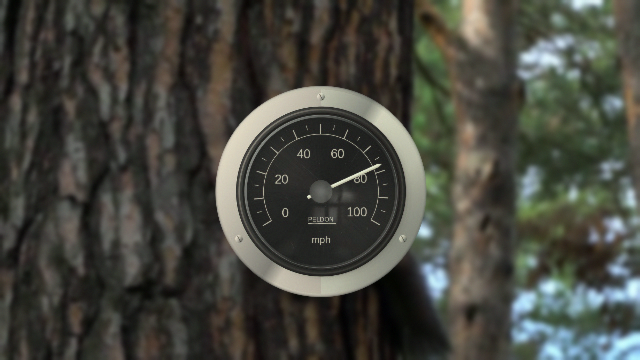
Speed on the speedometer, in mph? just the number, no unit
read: 77.5
